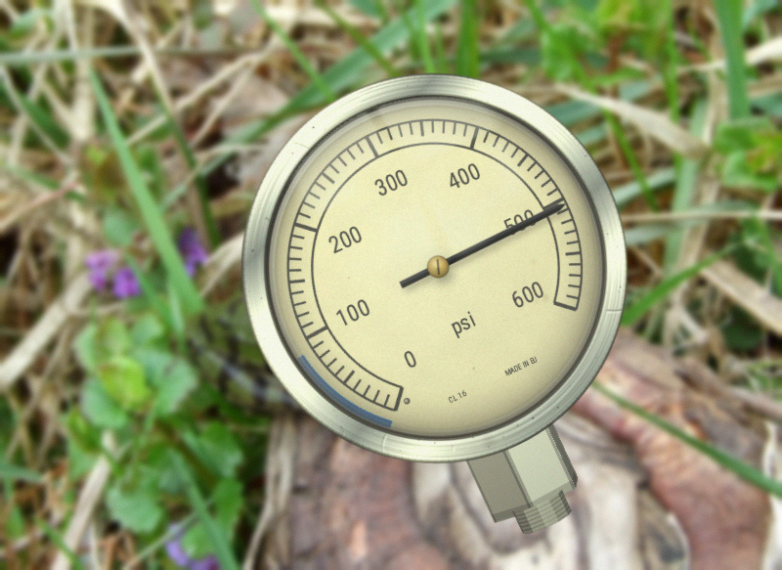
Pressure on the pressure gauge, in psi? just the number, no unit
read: 505
